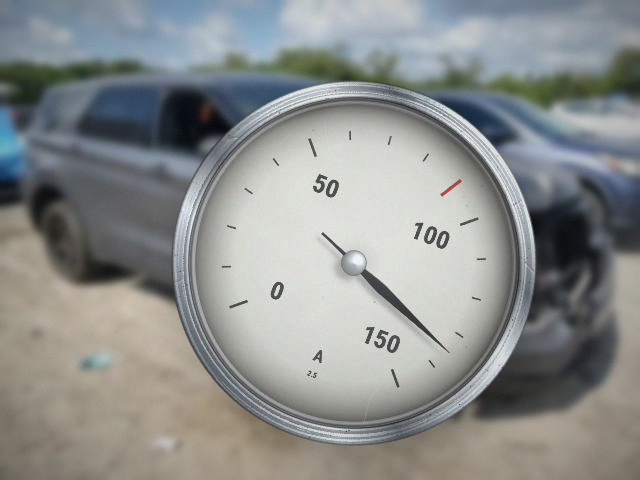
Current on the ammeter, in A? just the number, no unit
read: 135
